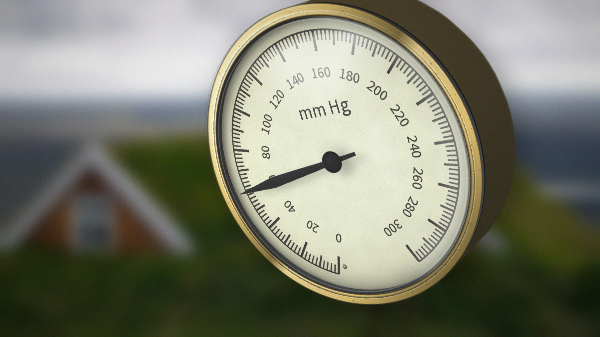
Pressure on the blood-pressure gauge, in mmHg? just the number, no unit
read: 60
